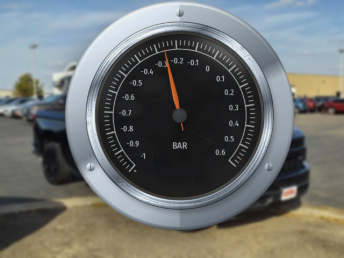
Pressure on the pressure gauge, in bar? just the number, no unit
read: -0.26
